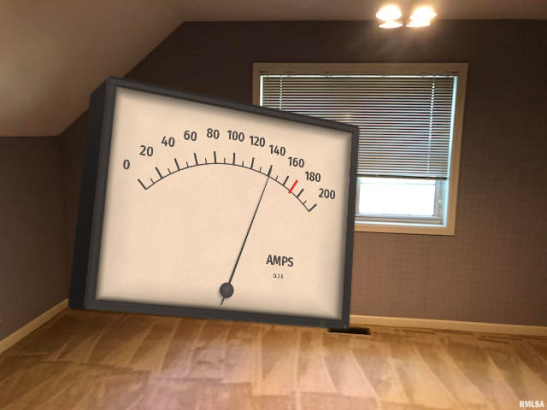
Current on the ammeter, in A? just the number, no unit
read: 140
